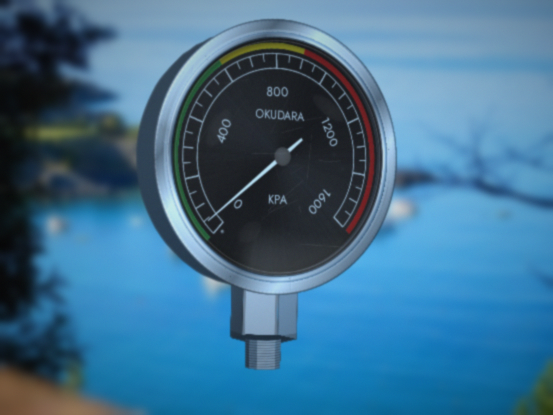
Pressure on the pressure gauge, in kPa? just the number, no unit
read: 50
